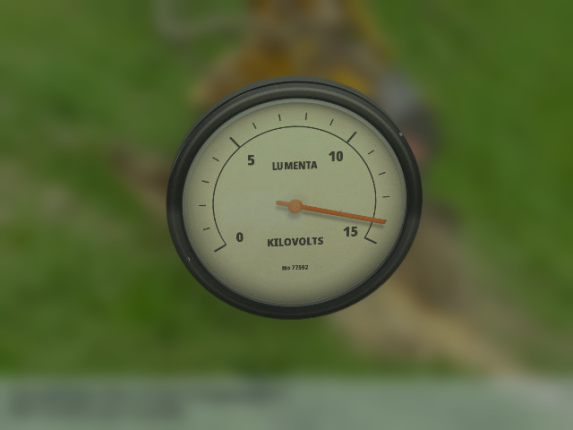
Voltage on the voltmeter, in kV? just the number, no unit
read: 14
